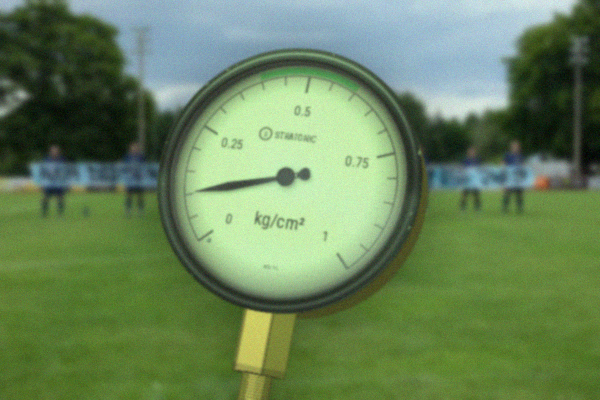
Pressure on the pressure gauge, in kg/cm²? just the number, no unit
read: 0.1
